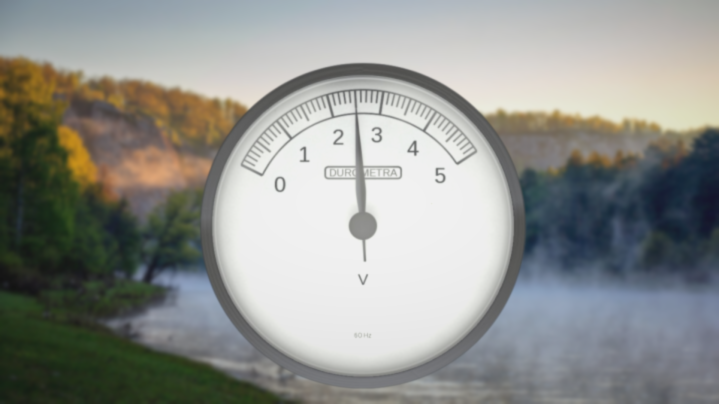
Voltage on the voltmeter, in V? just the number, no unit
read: 2.5
